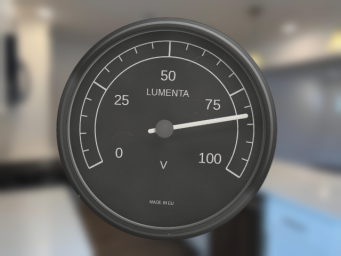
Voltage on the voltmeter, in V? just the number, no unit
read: 82.5
